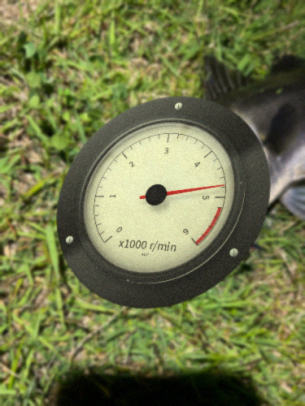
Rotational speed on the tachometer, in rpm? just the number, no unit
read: 4800
